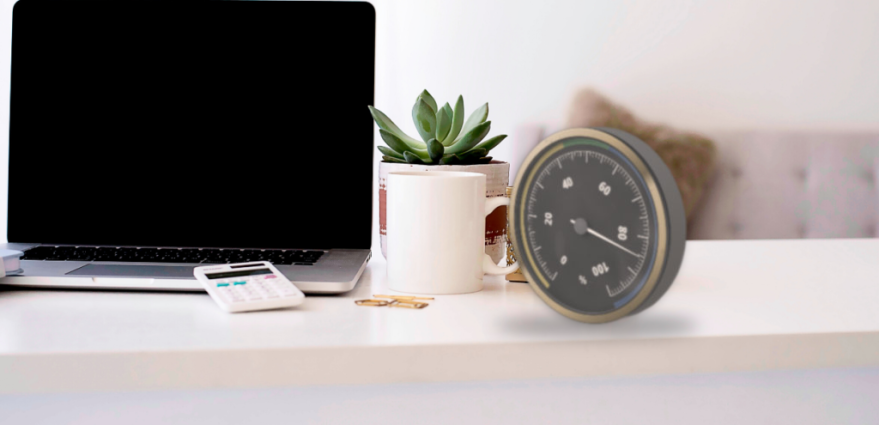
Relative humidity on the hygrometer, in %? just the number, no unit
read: 85
